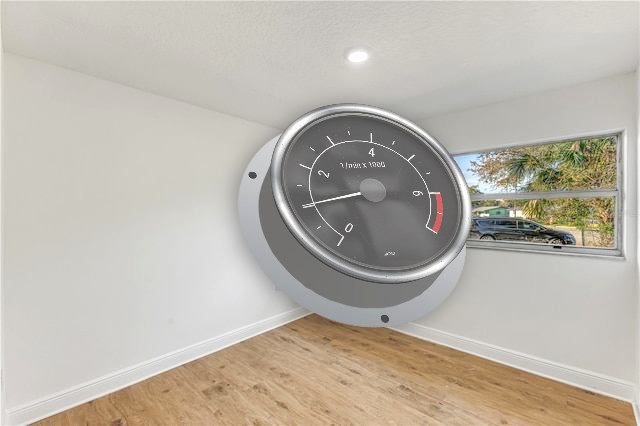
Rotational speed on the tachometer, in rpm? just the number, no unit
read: 1000
